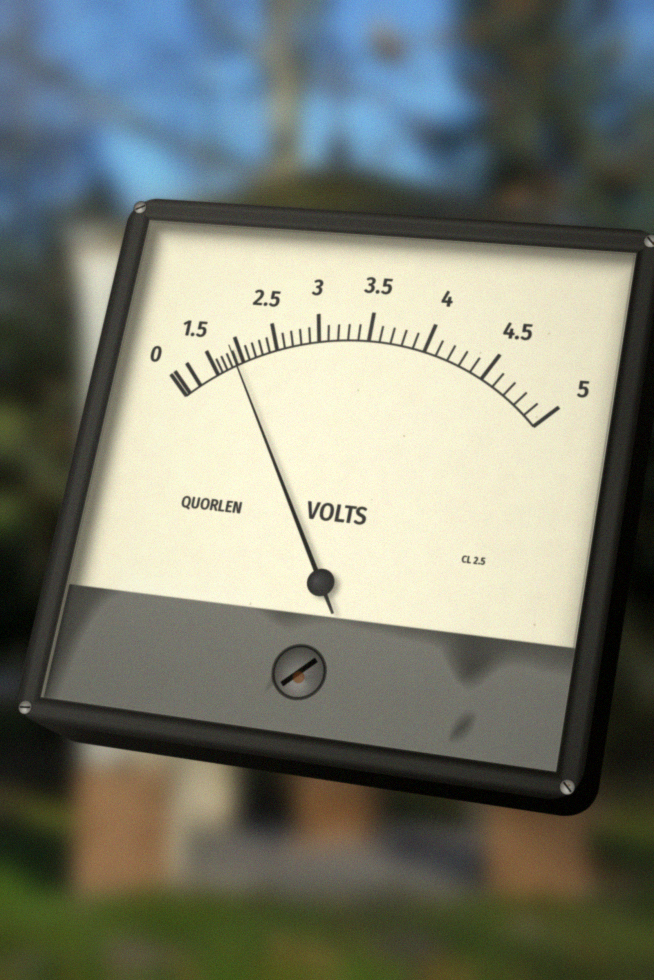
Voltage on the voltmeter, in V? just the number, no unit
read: 1.9
